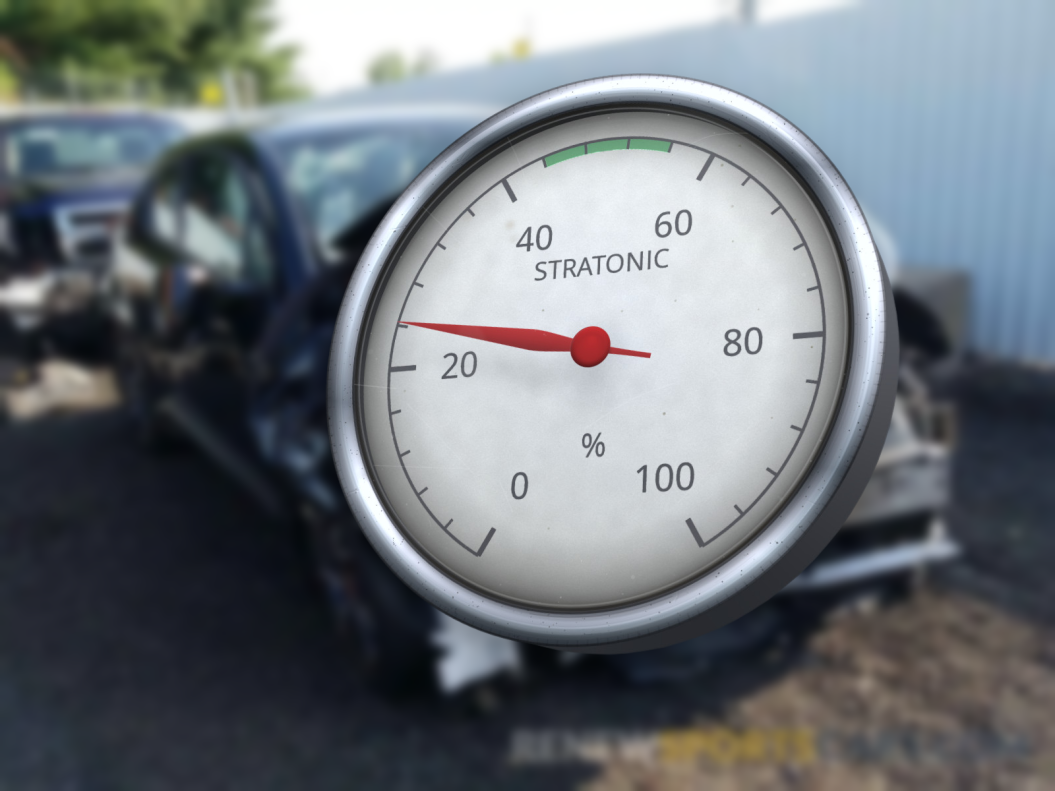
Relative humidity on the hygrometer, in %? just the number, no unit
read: 24
